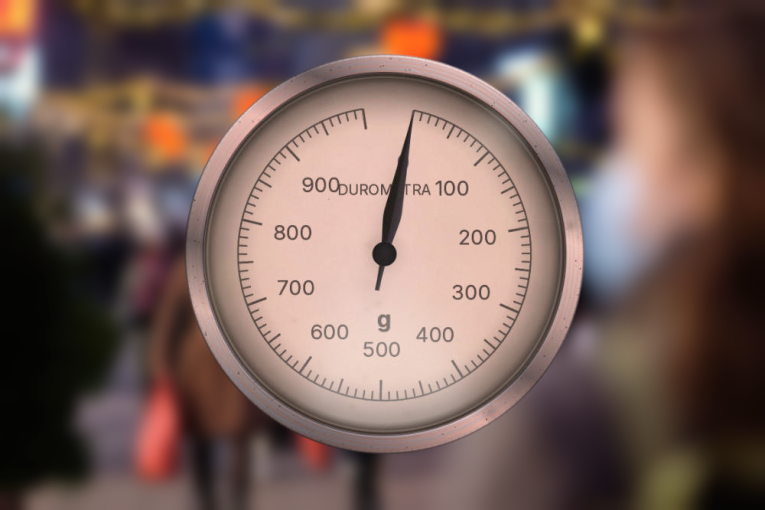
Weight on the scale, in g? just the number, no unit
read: 0
